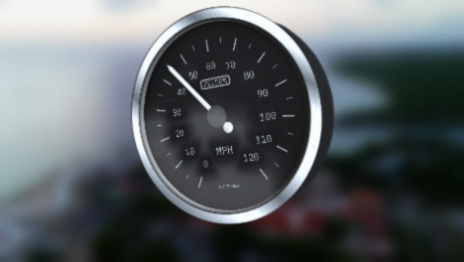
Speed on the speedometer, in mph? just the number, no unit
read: 45
